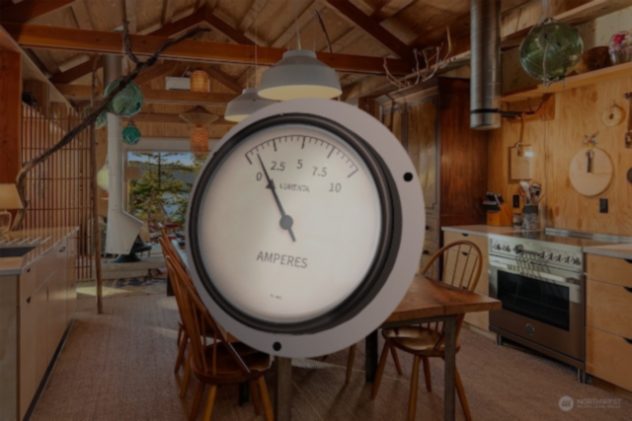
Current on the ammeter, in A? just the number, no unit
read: 1
